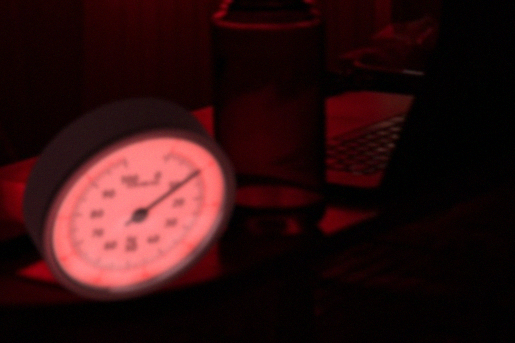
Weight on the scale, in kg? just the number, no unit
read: 10
